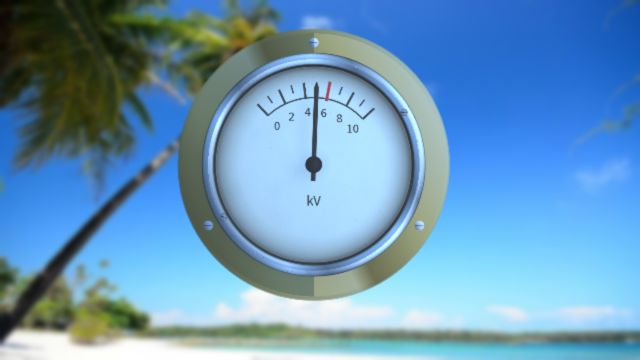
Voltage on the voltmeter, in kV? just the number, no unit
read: 5
